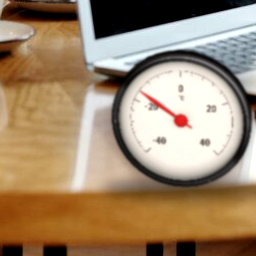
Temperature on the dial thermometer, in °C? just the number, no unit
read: -16
